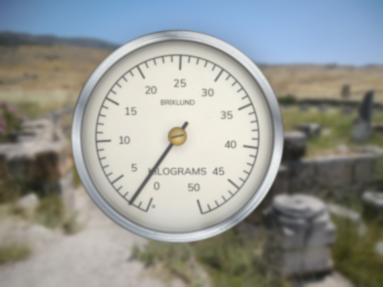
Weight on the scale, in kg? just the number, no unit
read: 2
